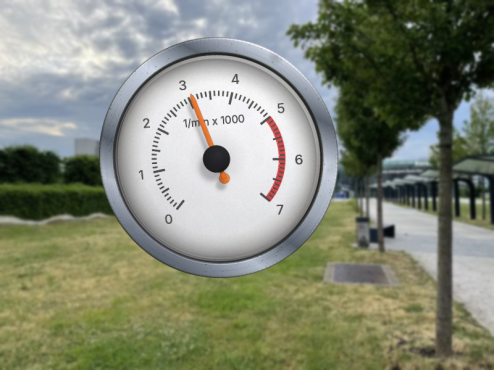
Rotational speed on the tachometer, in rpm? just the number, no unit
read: 3100
